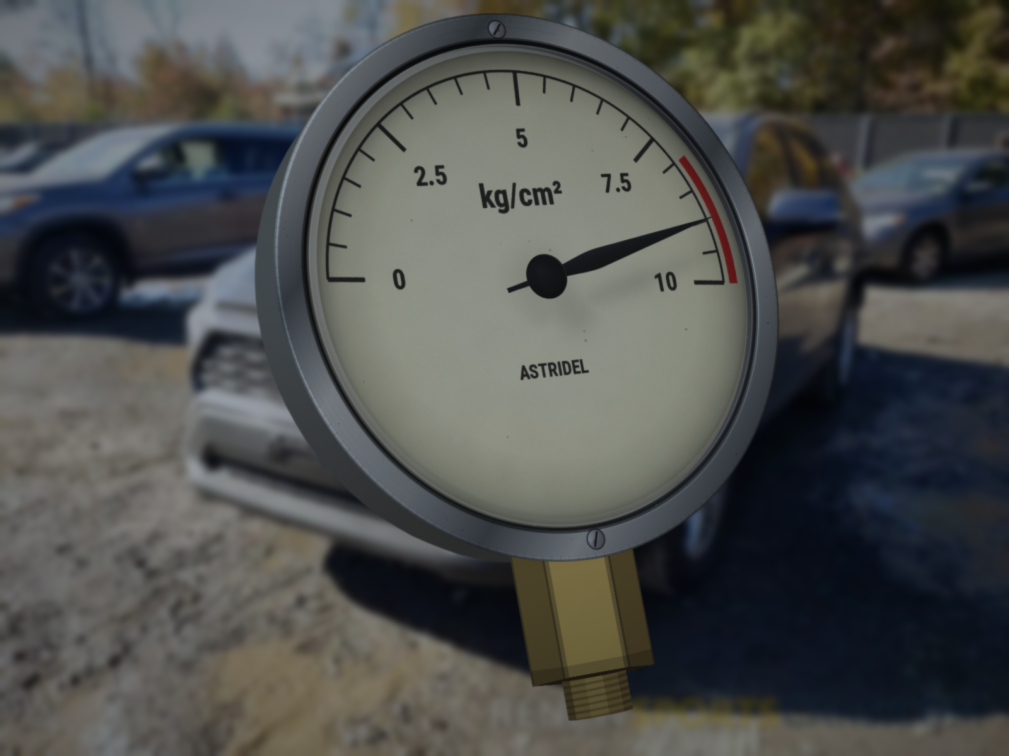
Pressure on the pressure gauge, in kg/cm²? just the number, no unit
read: 9
